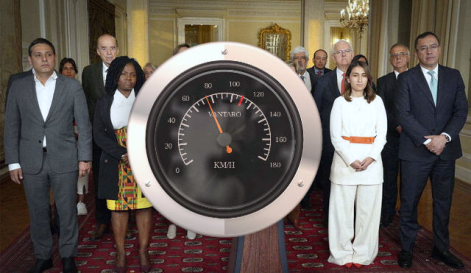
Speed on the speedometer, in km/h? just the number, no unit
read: 75
